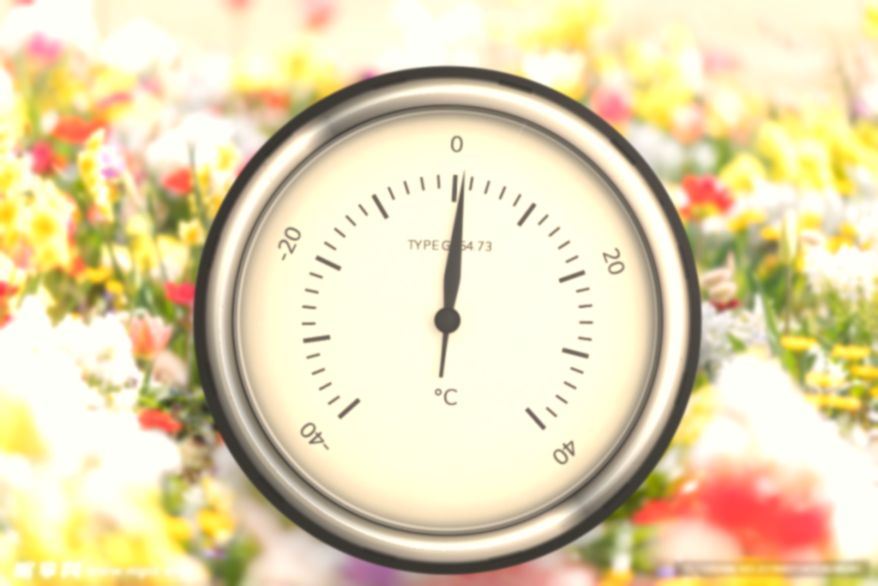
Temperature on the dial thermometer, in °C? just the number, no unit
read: 1
